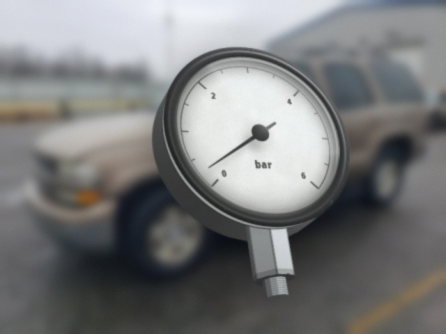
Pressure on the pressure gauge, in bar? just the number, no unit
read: 0.25
